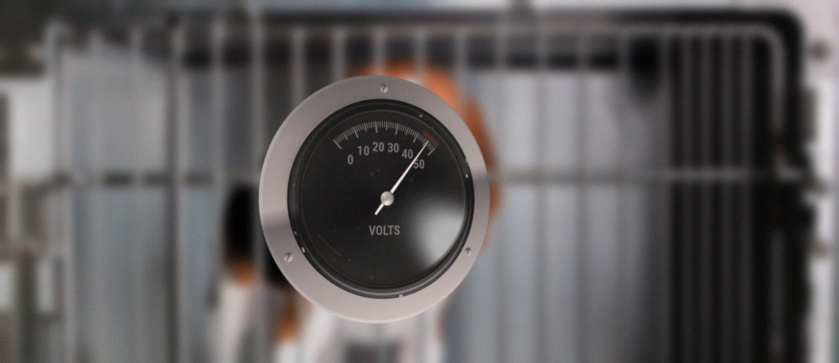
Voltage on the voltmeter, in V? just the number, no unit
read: 45
